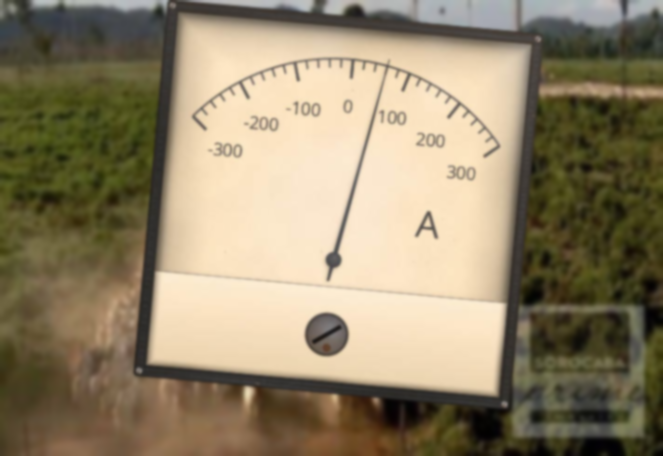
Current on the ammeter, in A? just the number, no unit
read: 60
